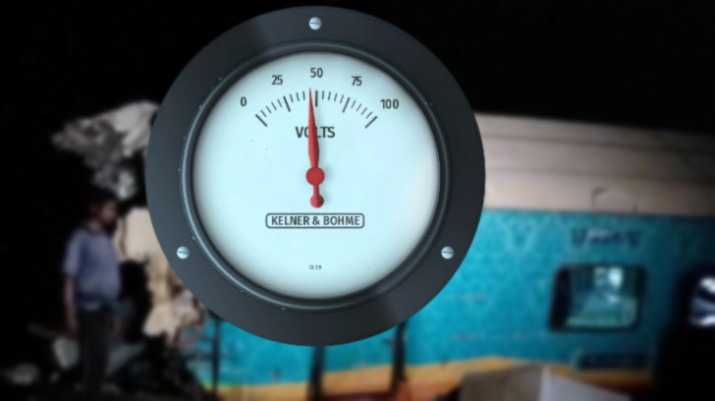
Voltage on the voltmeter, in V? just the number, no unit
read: 45
